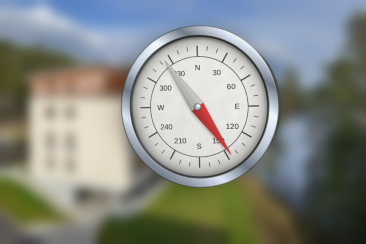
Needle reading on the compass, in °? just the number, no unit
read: 145
